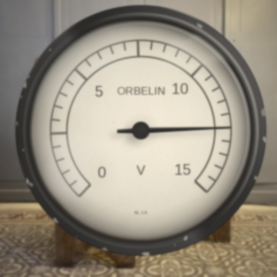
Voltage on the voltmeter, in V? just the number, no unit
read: 12.5
